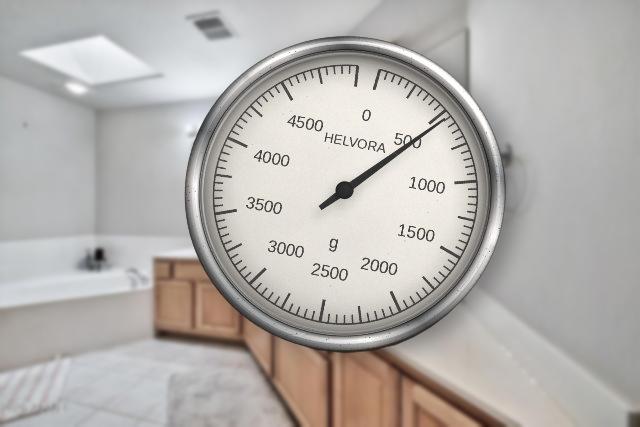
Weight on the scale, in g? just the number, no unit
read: 550
